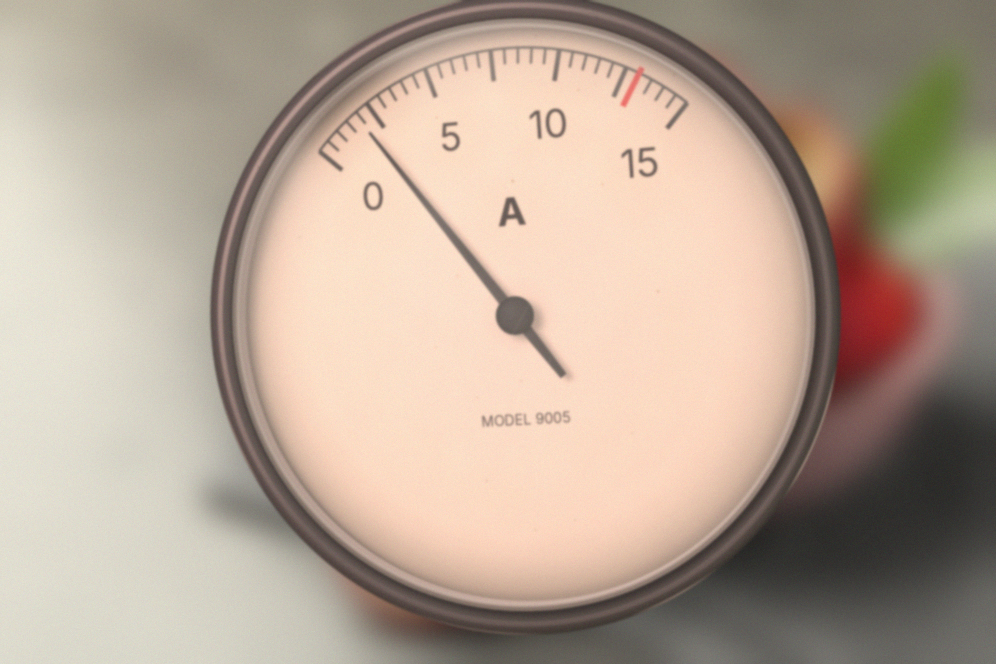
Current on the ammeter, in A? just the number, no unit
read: 2
